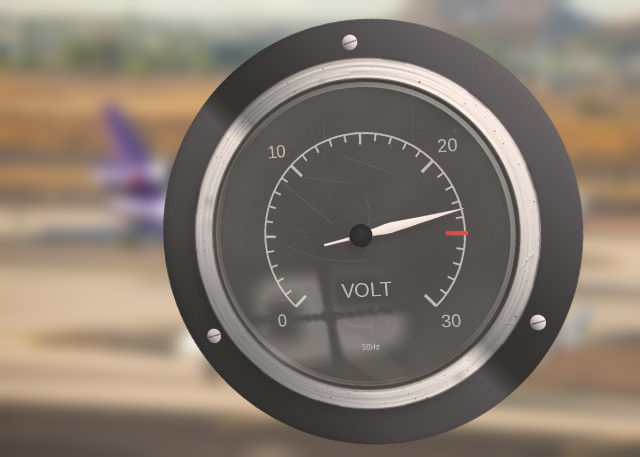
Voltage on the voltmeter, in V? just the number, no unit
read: 23.5
